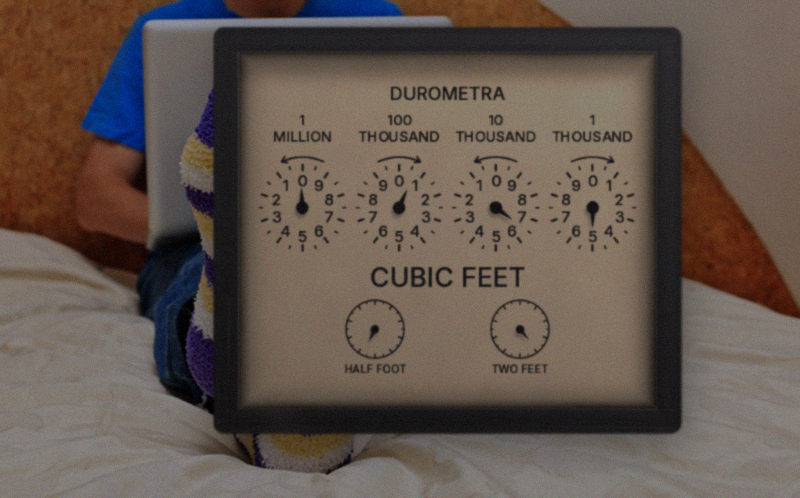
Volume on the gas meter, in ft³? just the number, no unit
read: 6500
